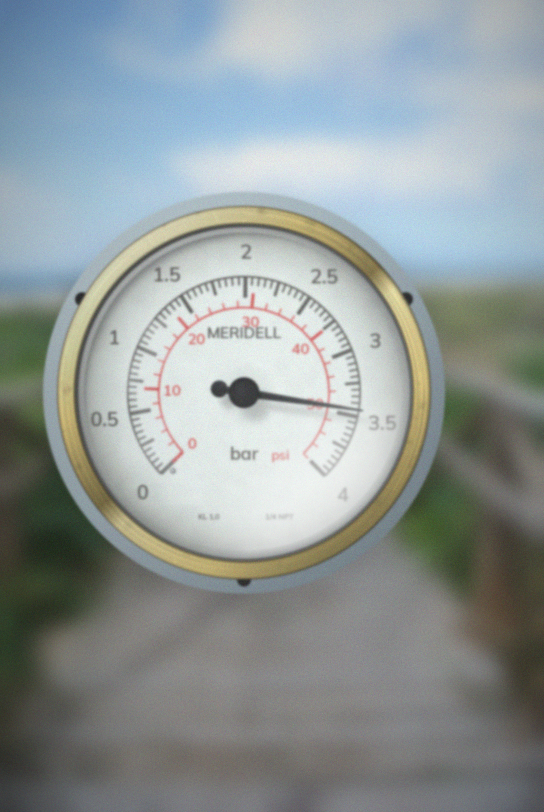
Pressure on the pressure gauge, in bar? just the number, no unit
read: 3.45
